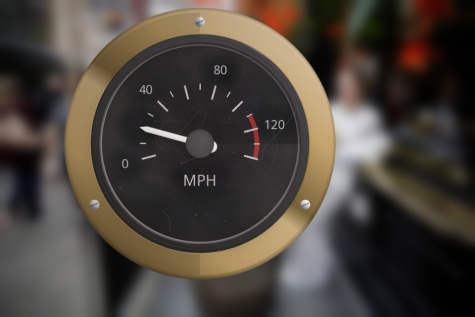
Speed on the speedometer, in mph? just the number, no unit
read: 20
